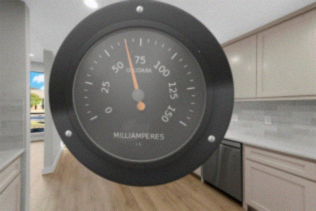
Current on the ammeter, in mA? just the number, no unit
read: 65
